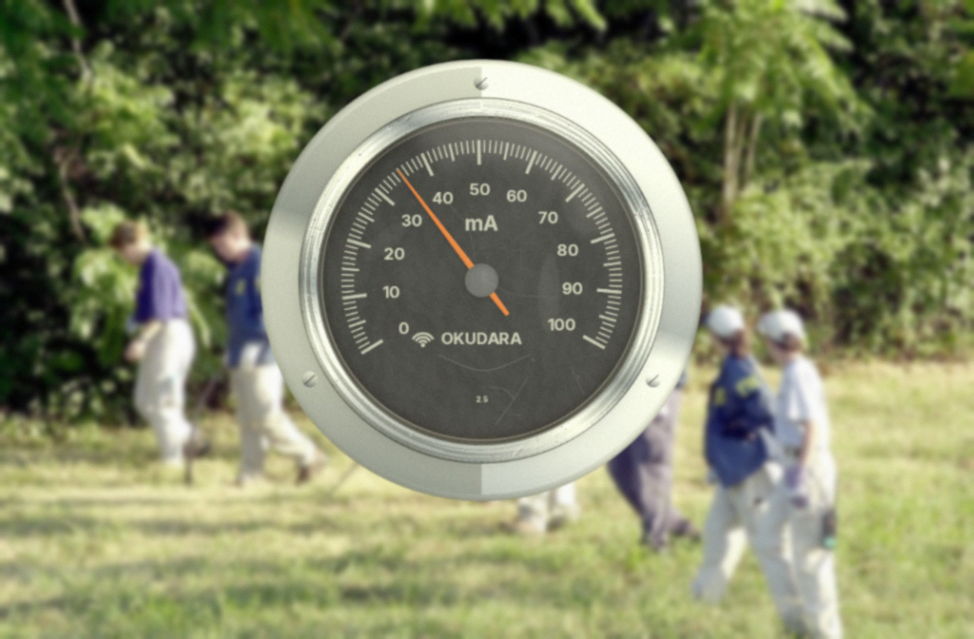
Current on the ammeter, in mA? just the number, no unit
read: 35
